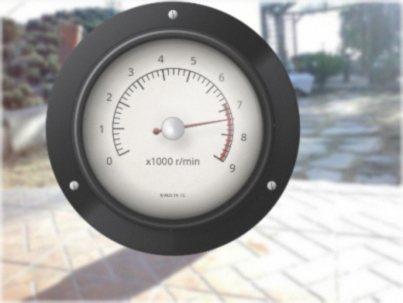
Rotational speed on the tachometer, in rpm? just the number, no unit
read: 7400
